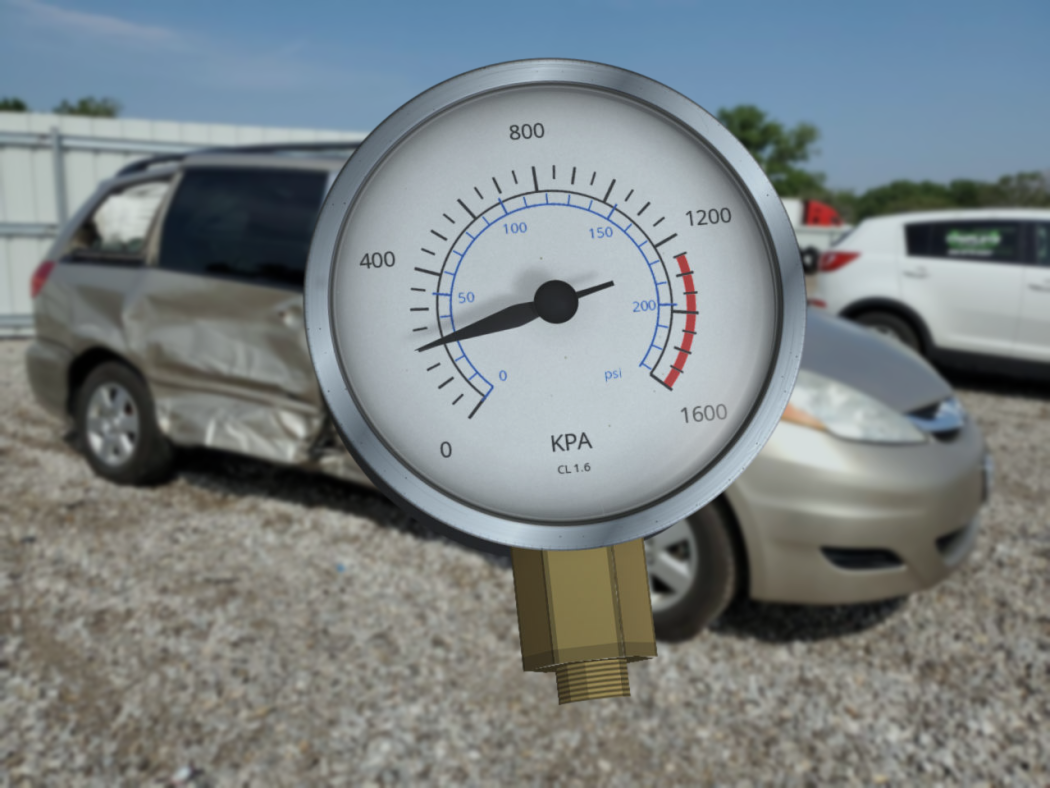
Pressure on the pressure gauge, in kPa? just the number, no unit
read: 200
